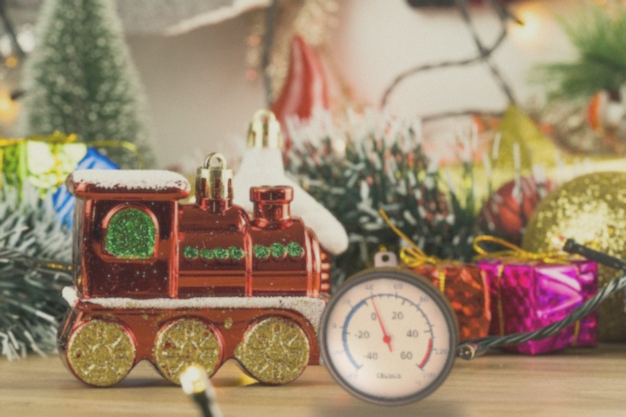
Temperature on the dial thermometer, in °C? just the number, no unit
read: 4
